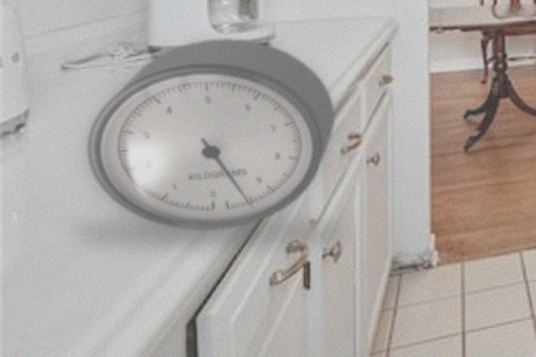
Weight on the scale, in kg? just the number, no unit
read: 9.5
